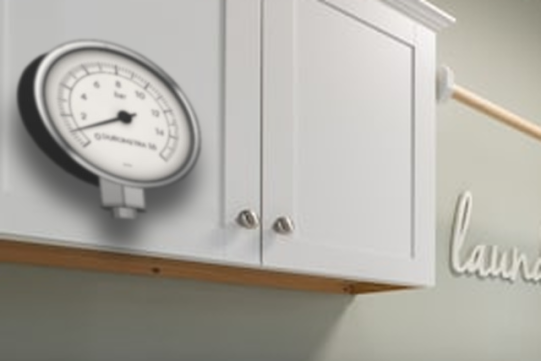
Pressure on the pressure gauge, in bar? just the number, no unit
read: 1
